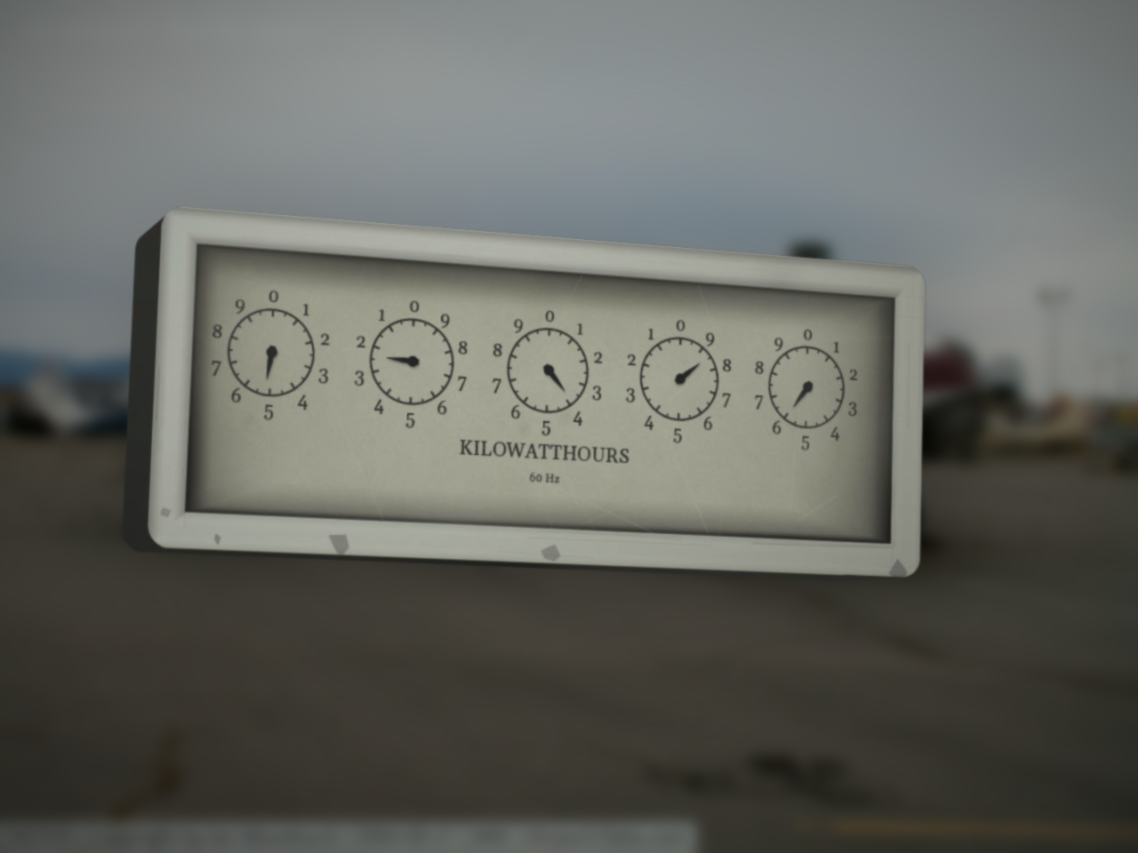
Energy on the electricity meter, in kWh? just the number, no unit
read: 52386
